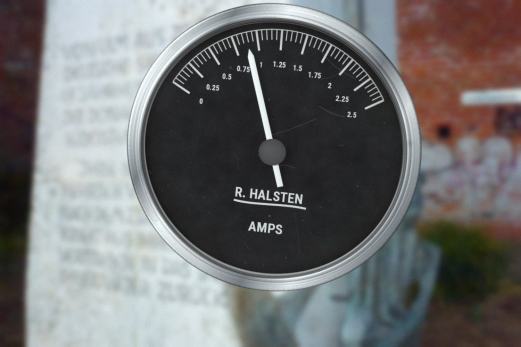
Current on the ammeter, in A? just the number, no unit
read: 0.9
